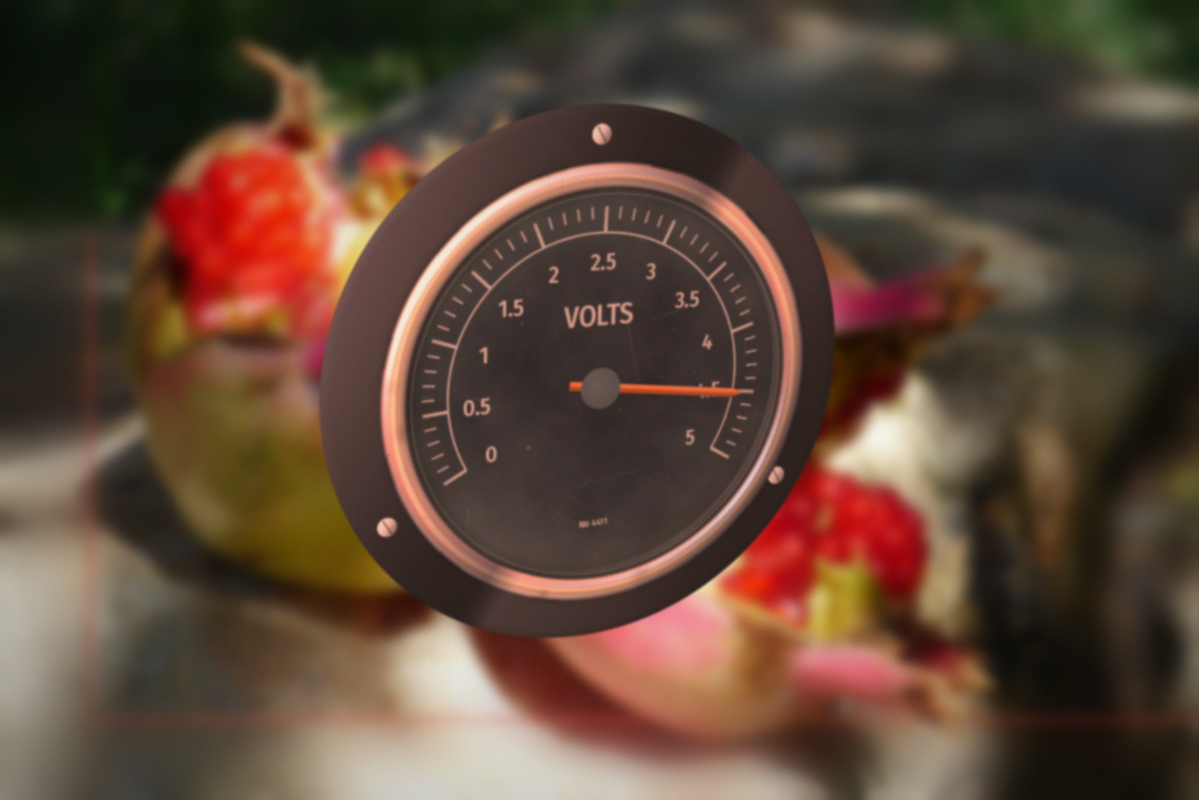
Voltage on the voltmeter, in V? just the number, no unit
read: 4.5
